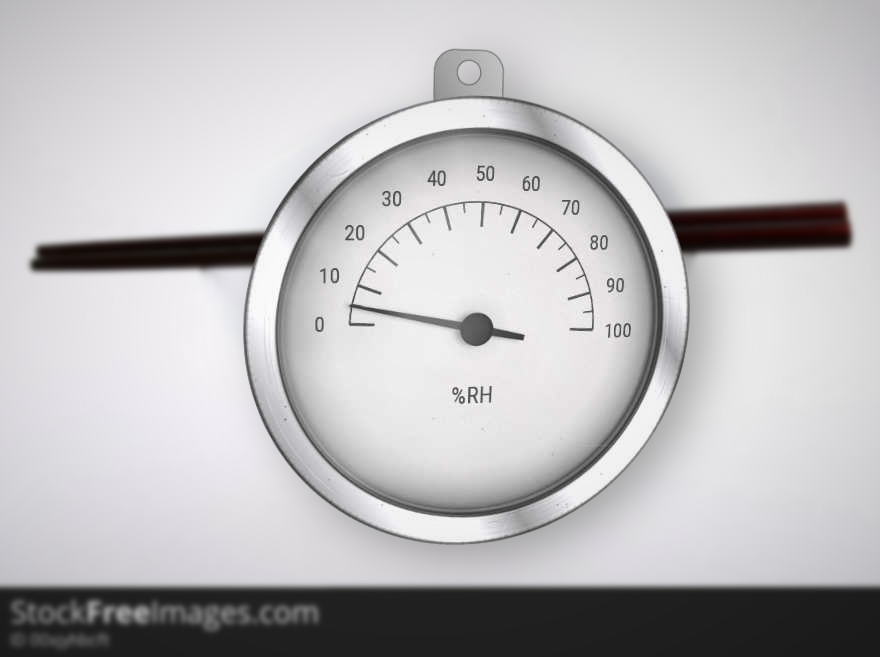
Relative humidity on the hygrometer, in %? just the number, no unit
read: 5
